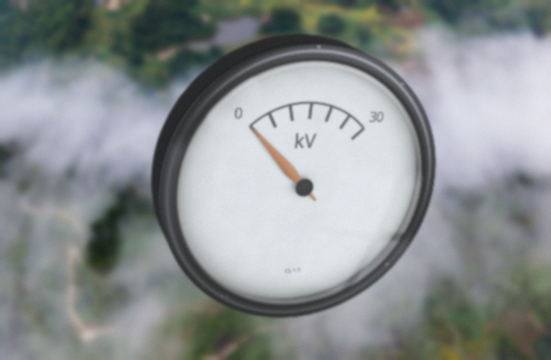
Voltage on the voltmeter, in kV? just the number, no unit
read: 0
